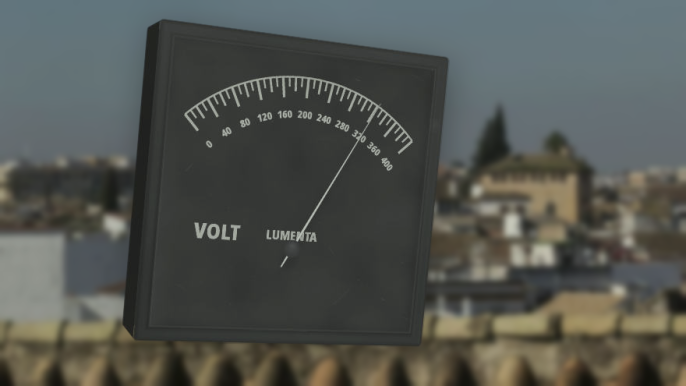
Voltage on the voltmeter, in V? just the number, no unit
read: 320
